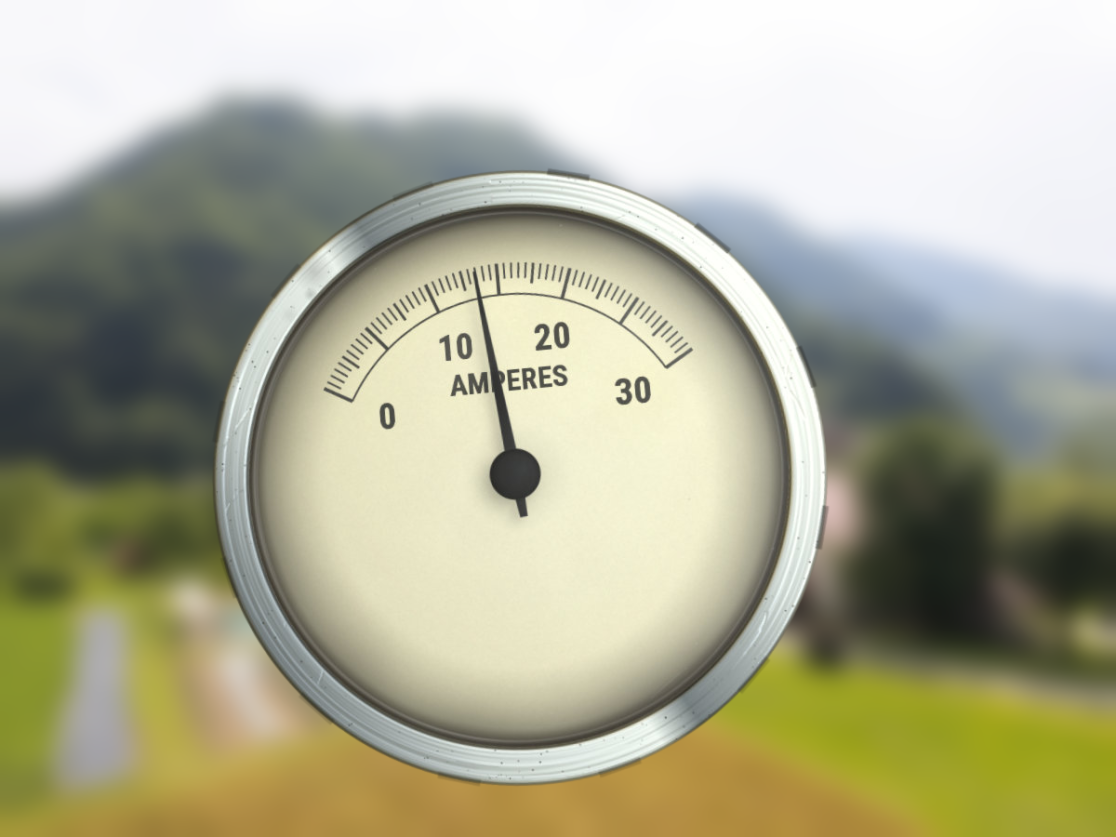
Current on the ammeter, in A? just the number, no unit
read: 13.5
